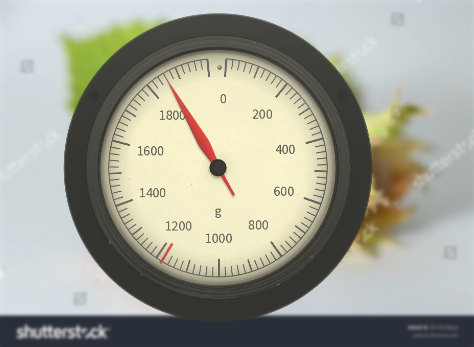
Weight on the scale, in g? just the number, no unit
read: 1860
